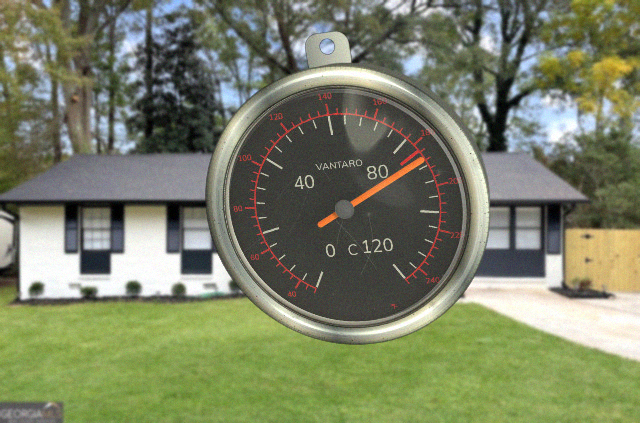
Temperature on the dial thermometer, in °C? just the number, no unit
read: 86
